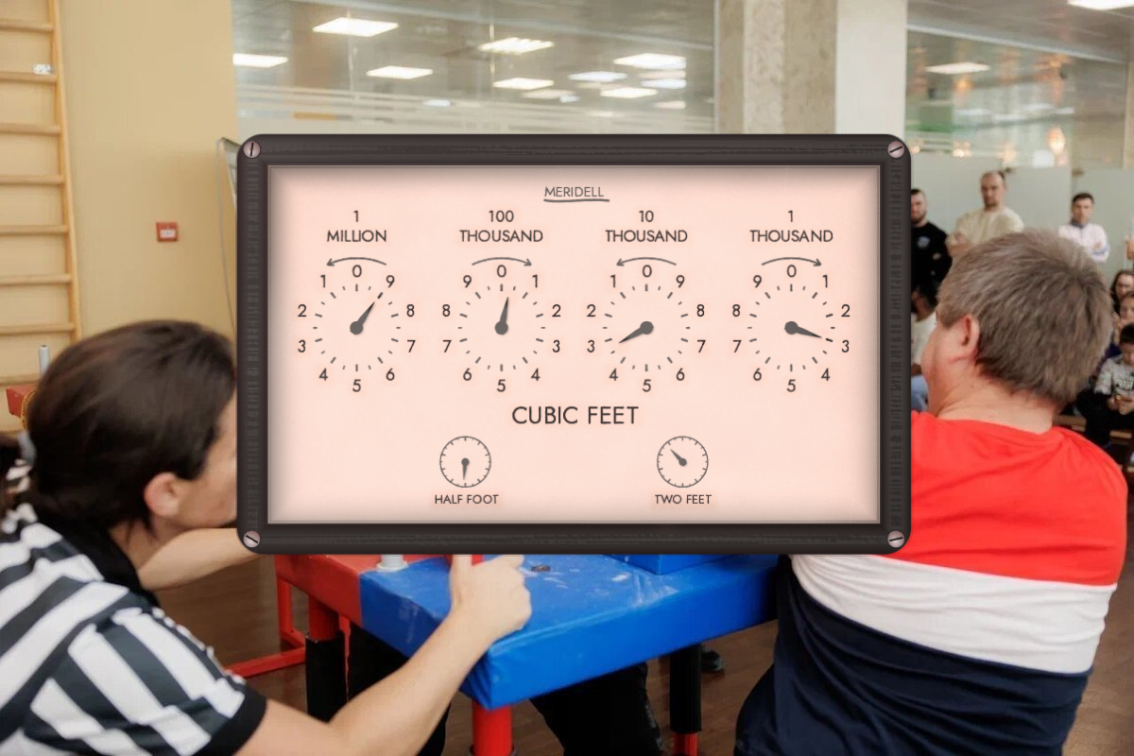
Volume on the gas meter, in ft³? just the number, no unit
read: 903300
